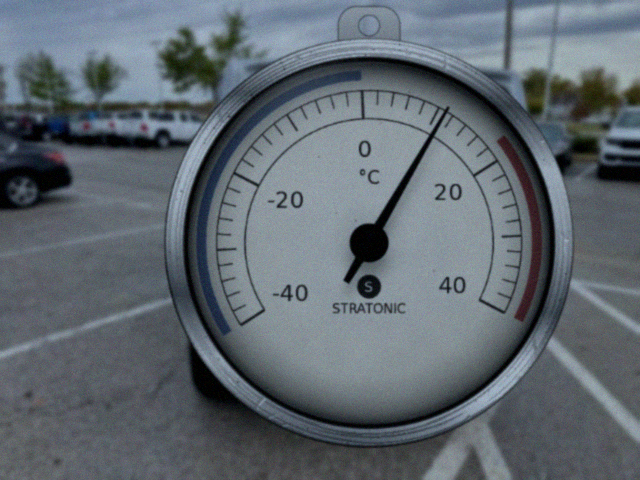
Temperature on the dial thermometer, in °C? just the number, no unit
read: 11
